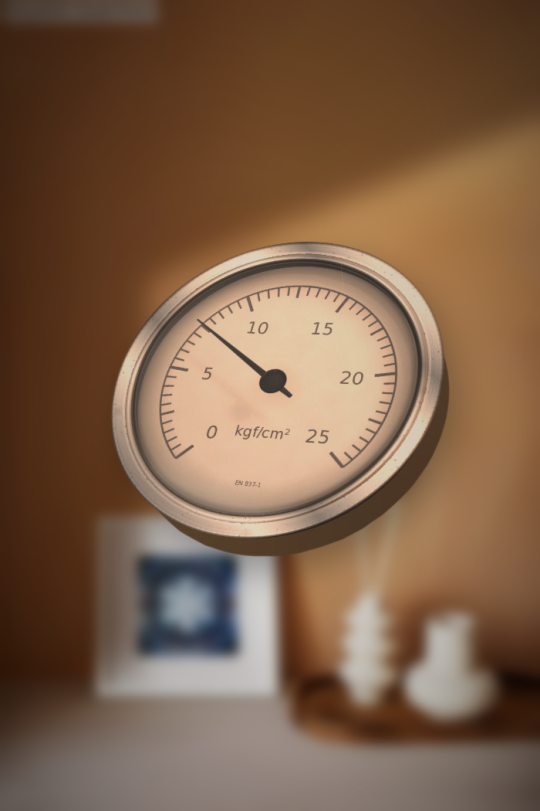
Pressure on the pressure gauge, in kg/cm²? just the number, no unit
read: 7.5
